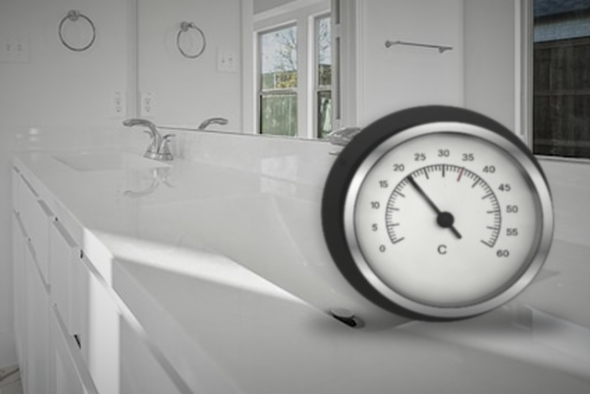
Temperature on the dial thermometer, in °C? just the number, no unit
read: 20
